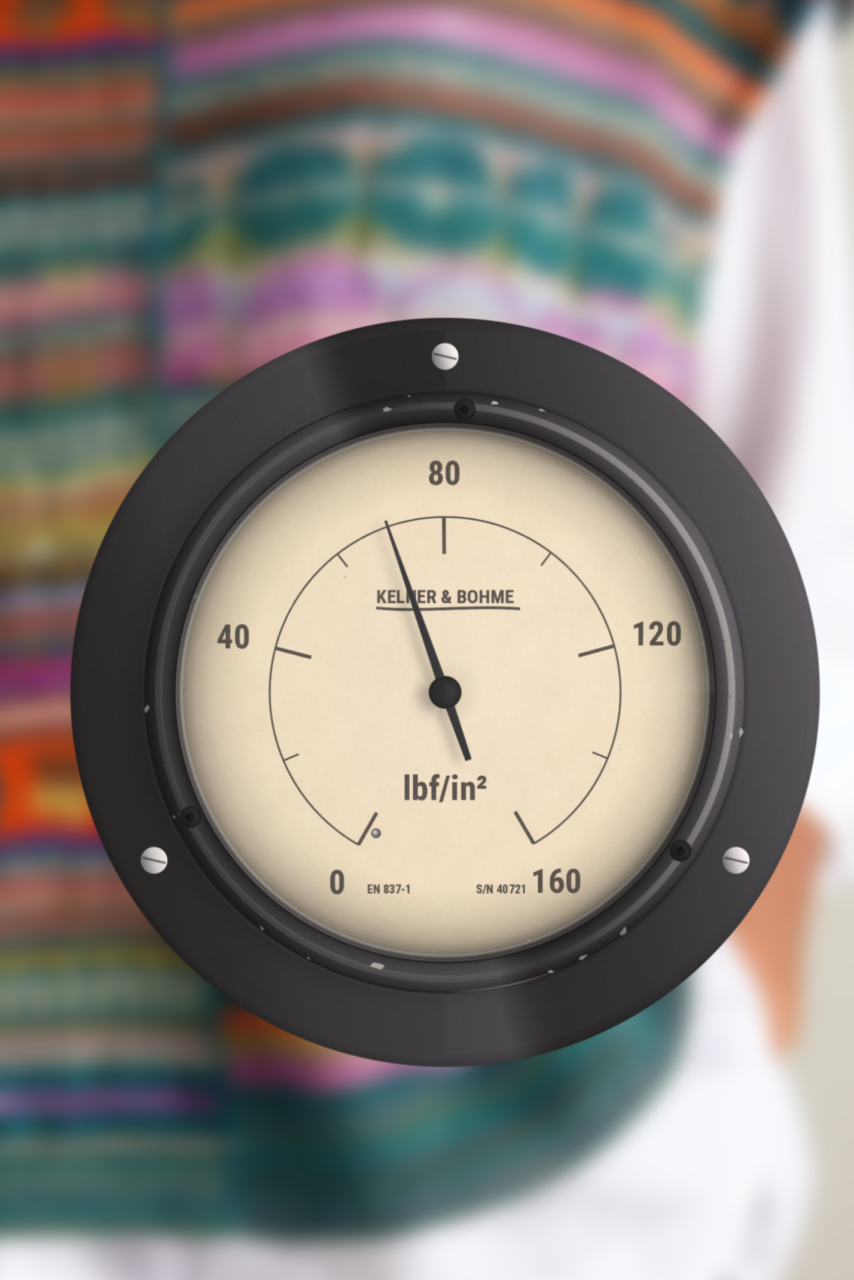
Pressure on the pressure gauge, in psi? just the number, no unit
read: 70
